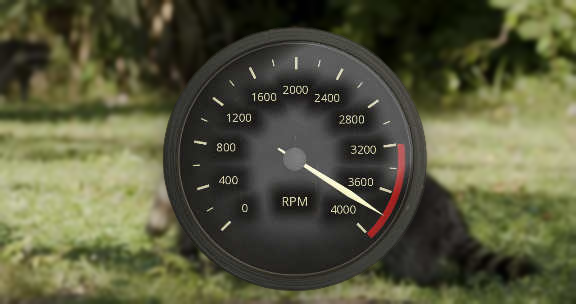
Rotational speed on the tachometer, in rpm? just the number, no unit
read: 3800
